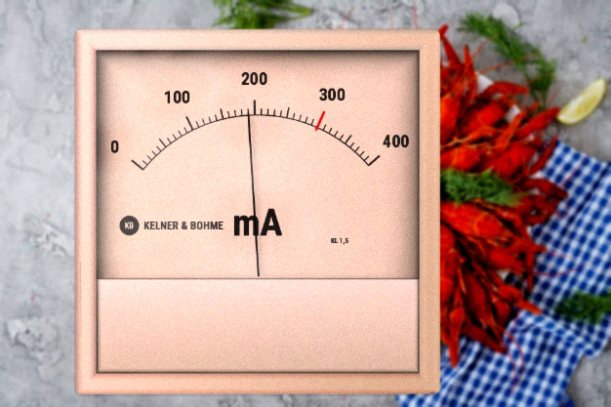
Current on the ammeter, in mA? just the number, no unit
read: 190
